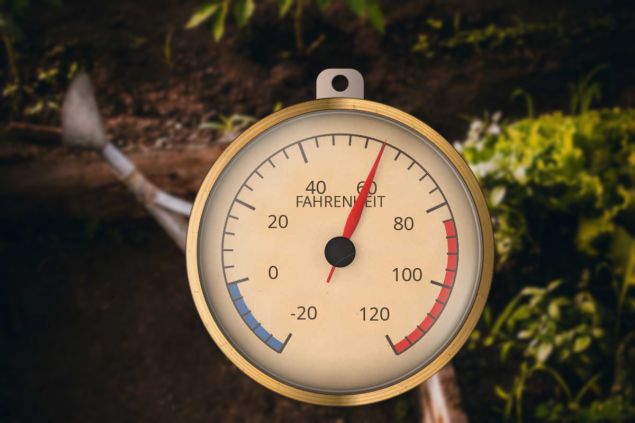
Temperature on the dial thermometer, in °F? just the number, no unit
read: 60
